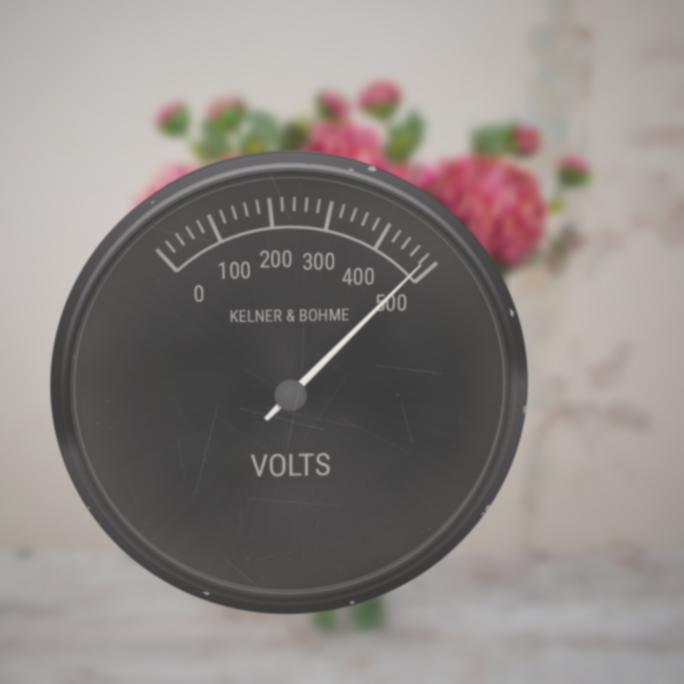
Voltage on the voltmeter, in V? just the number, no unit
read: 480
